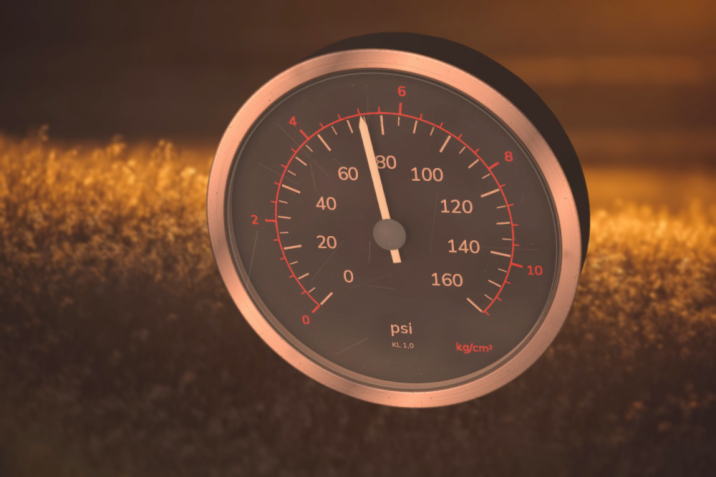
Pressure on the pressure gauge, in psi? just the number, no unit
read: 75
